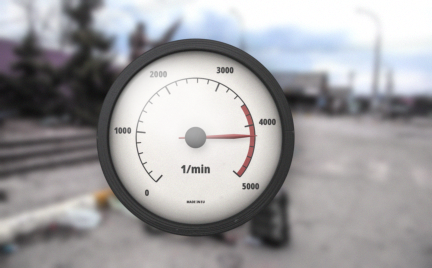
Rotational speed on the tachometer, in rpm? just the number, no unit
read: 4200
